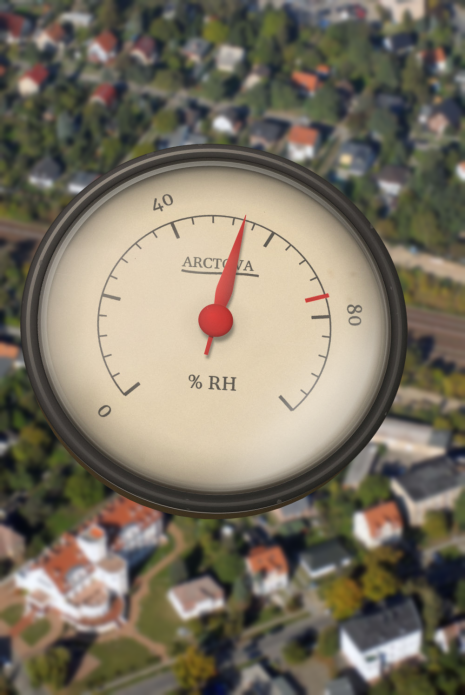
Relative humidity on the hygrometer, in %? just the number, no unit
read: 54
